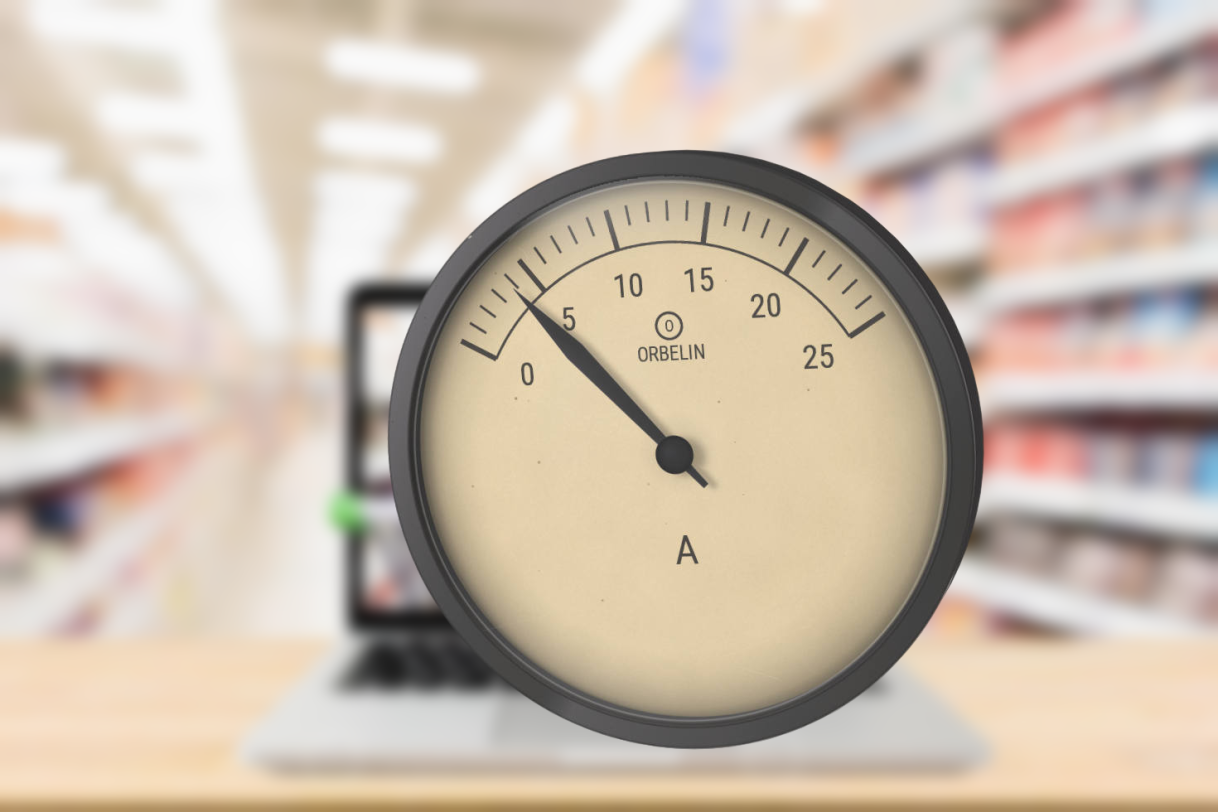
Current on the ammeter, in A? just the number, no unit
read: 4
